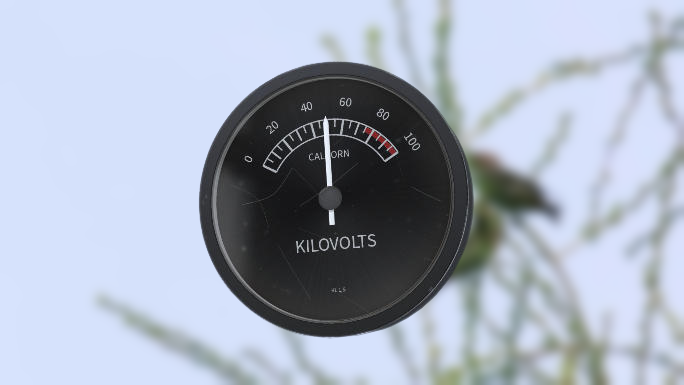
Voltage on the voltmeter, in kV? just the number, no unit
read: 50
